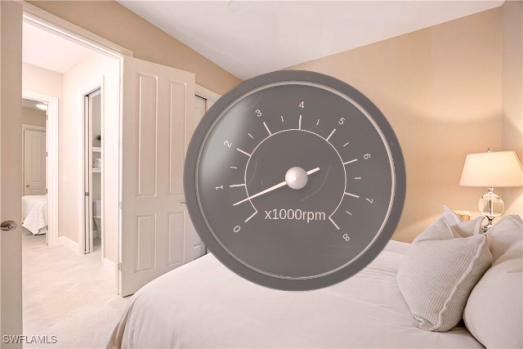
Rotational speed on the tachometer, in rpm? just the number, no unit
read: 500
